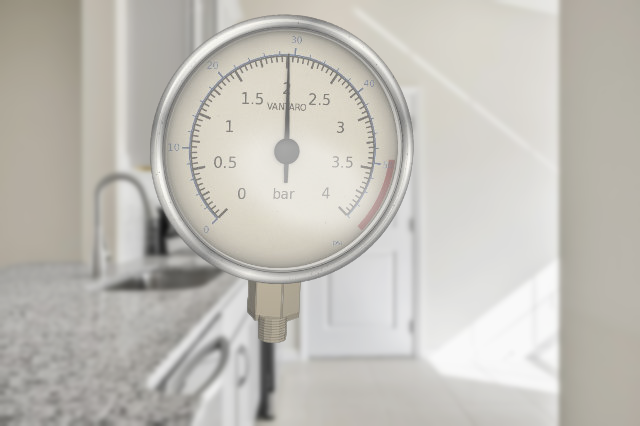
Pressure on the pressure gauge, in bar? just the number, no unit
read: 2
